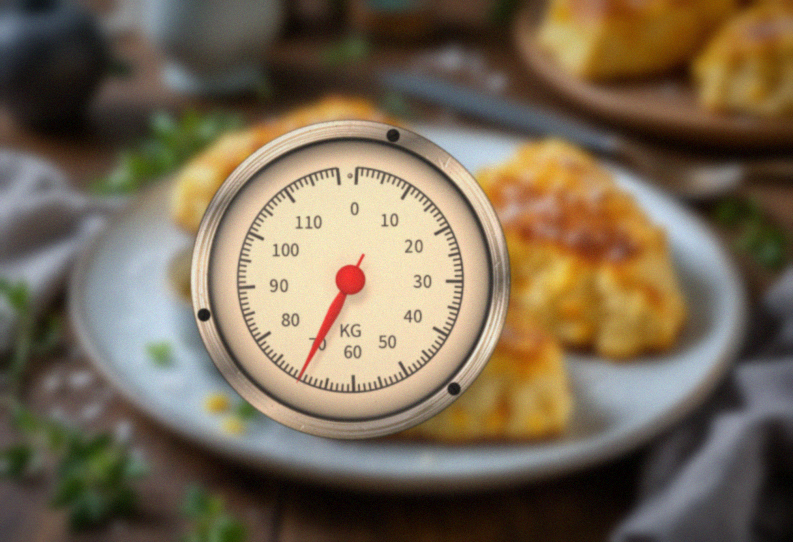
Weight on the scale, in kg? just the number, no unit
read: 70
